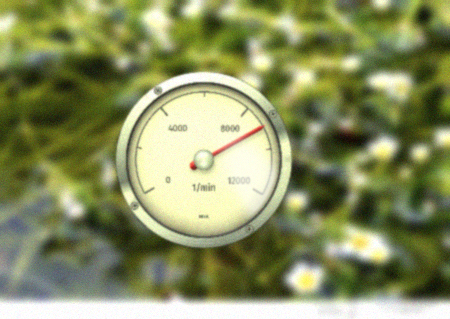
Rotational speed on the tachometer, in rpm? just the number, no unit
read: 9000
